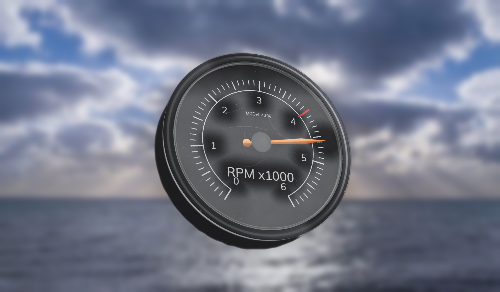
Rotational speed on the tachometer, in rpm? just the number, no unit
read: 4600
